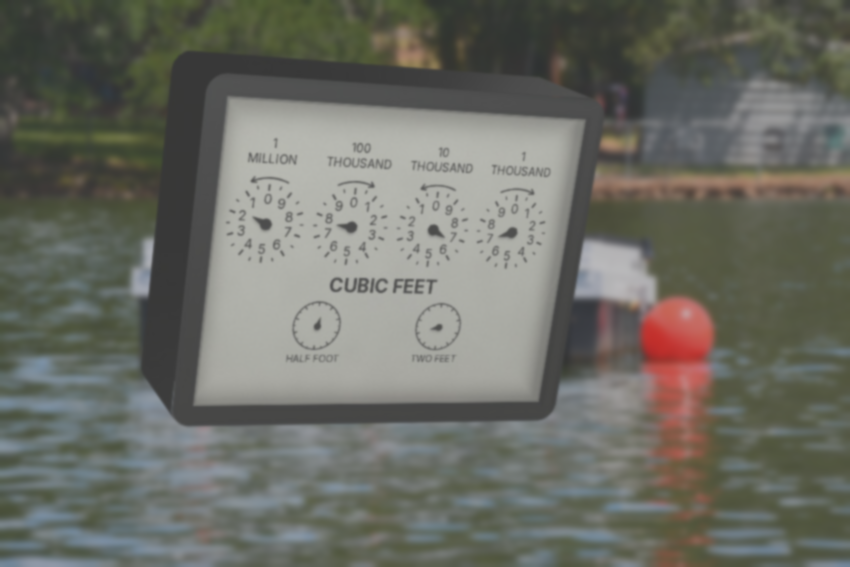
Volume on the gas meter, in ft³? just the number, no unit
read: 176700
